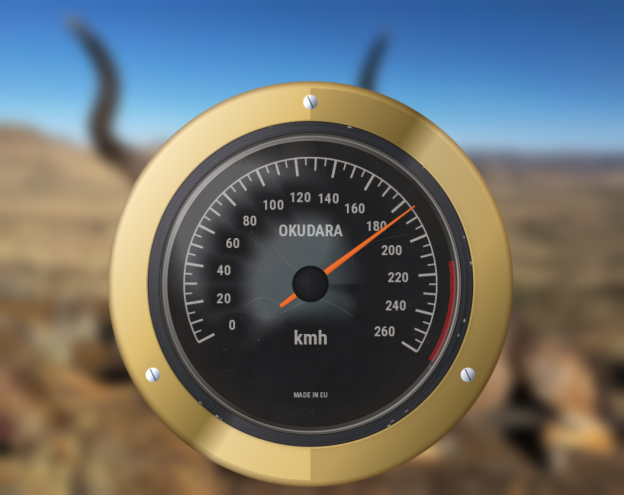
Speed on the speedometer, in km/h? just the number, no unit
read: 185
